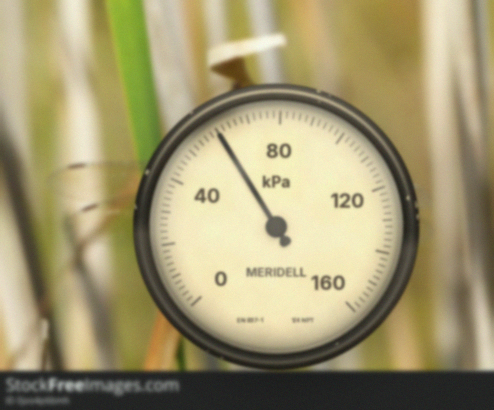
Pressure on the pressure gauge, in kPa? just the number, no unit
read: 60
